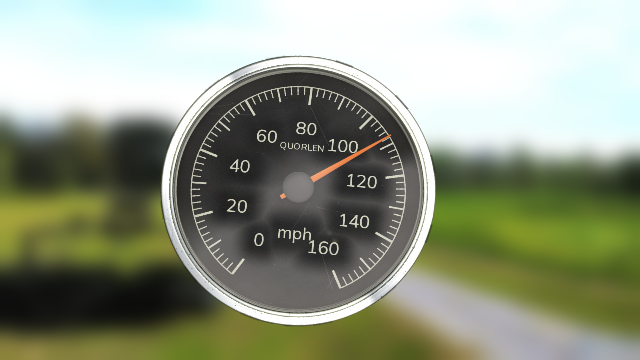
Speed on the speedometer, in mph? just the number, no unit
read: 108
